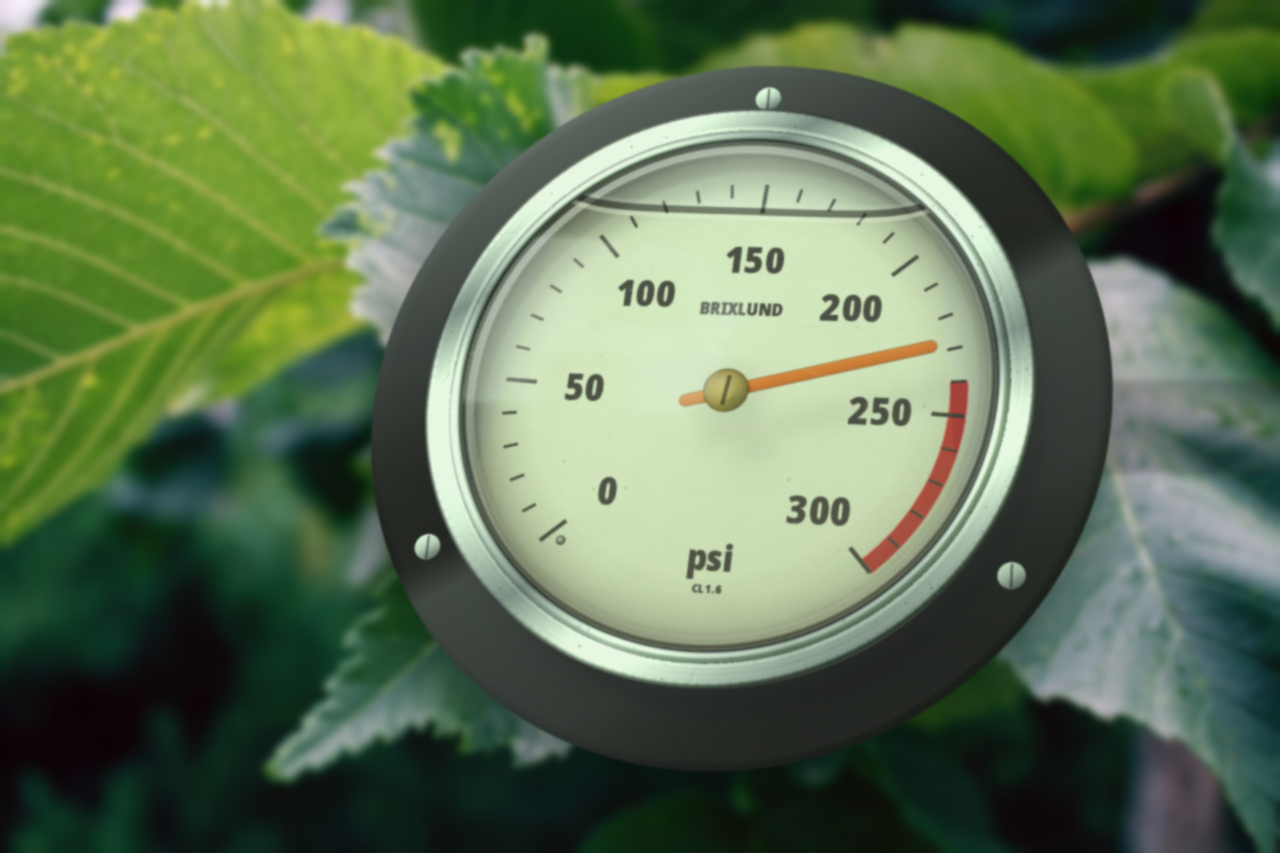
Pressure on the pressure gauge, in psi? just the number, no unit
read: 230
